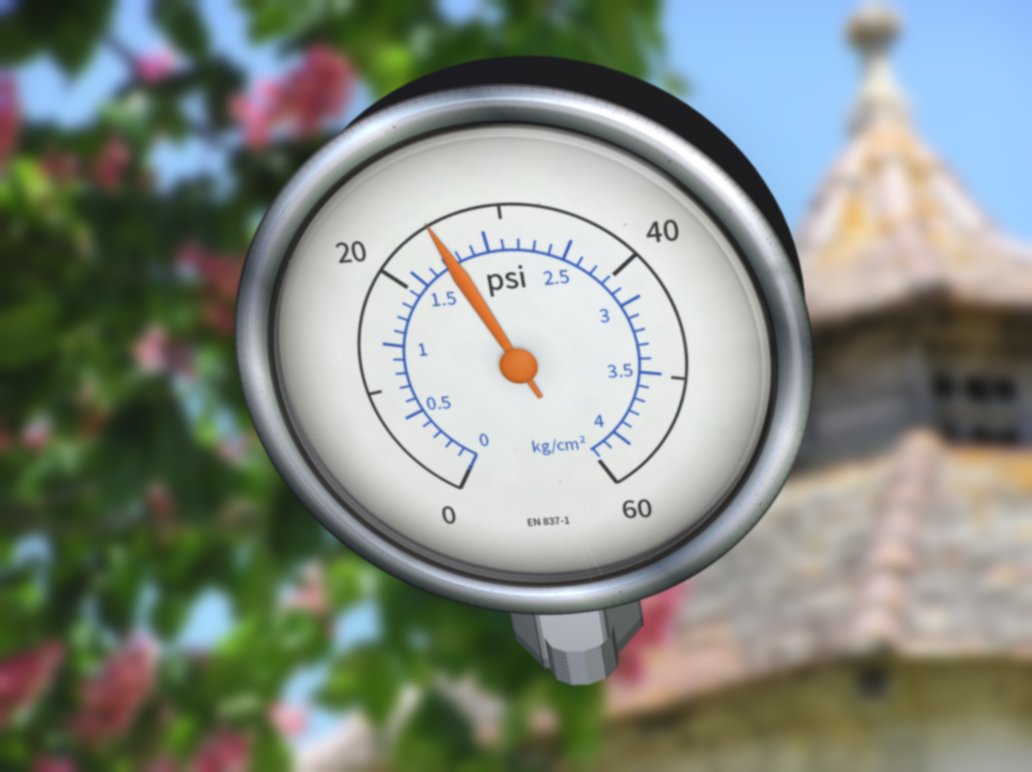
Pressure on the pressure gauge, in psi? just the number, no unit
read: 25
